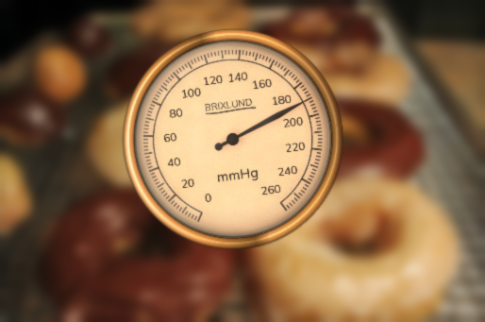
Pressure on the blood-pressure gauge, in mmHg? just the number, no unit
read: 190
